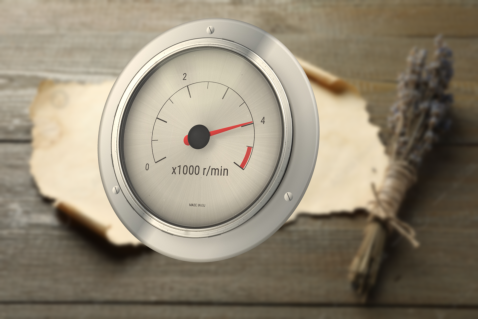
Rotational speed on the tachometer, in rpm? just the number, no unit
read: 4000
